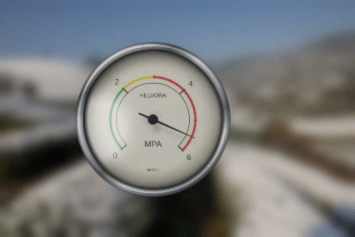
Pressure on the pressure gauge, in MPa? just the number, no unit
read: 5.5
